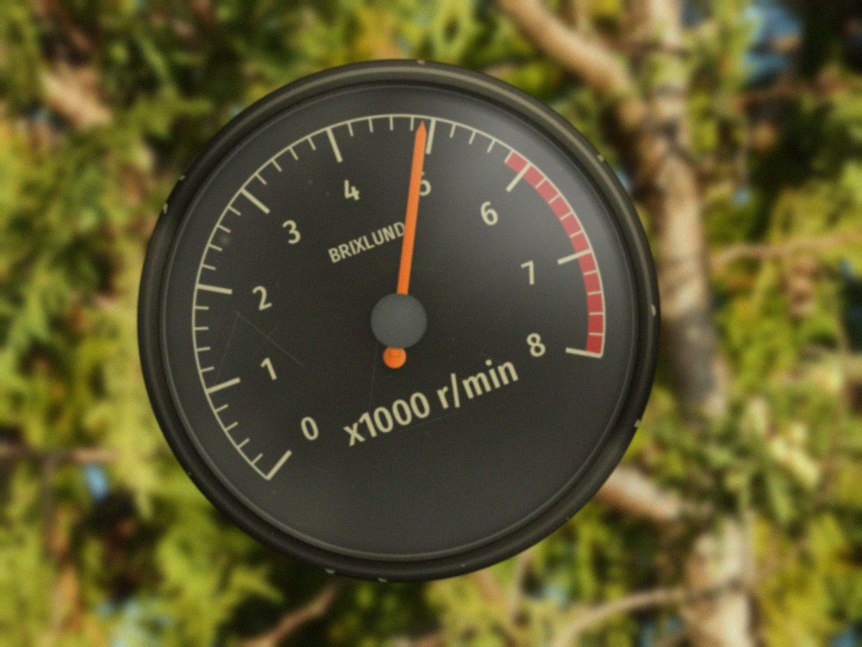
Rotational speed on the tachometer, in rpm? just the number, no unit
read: 4900
